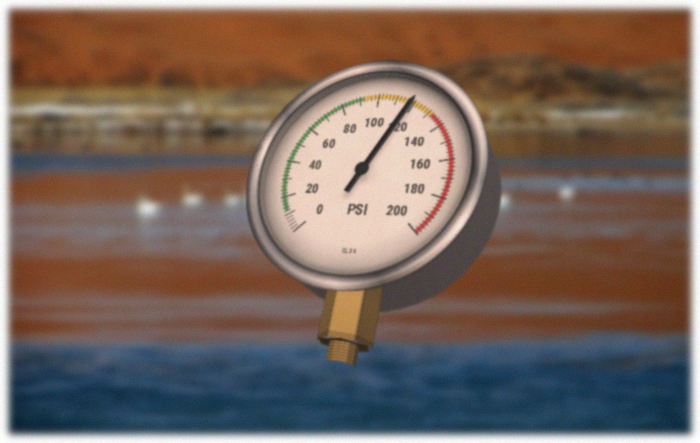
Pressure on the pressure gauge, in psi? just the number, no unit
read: 120
